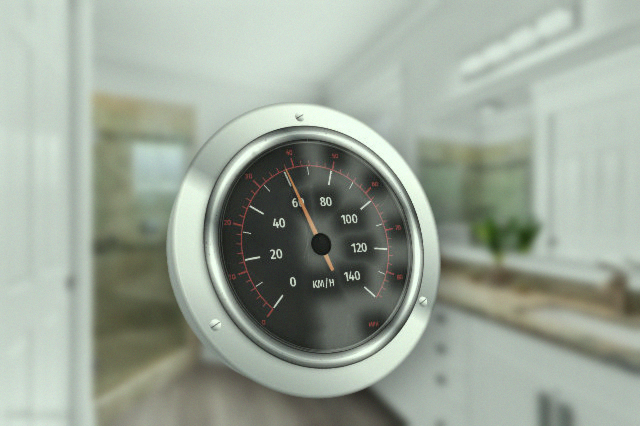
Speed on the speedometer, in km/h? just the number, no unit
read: 60
